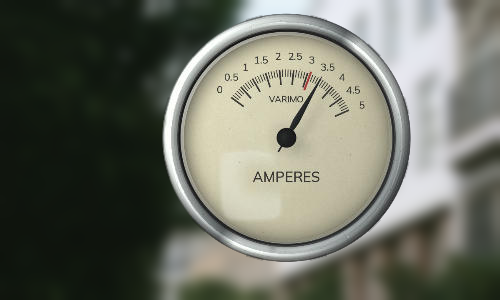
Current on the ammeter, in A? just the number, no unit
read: 3.5
